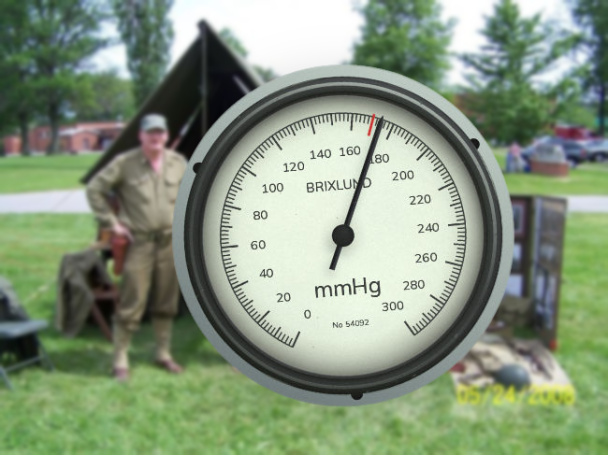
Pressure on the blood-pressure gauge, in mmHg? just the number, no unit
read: 174
